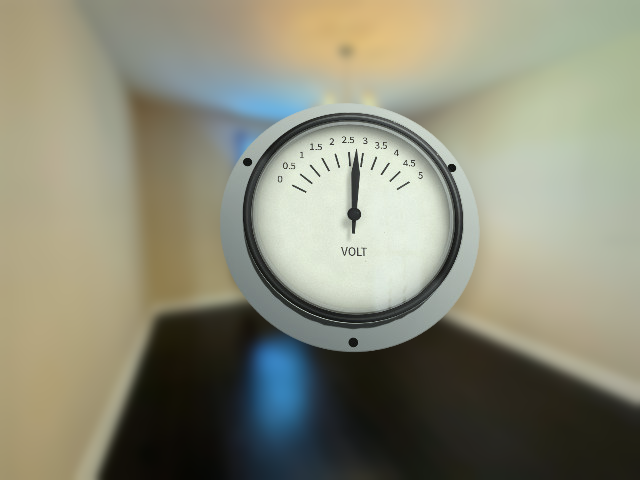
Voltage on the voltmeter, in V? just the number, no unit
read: 2.75
